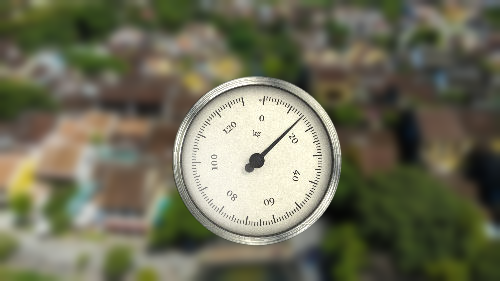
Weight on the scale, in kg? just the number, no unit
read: 15
